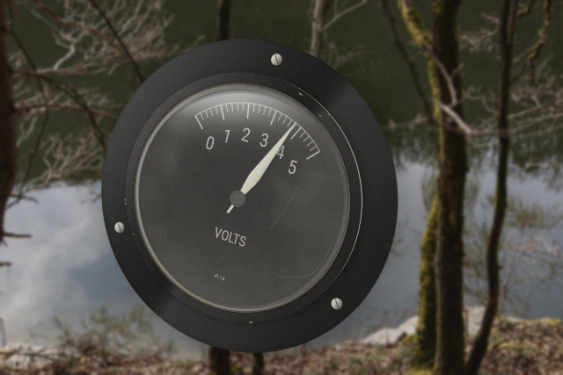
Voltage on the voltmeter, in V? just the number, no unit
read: 3.8
